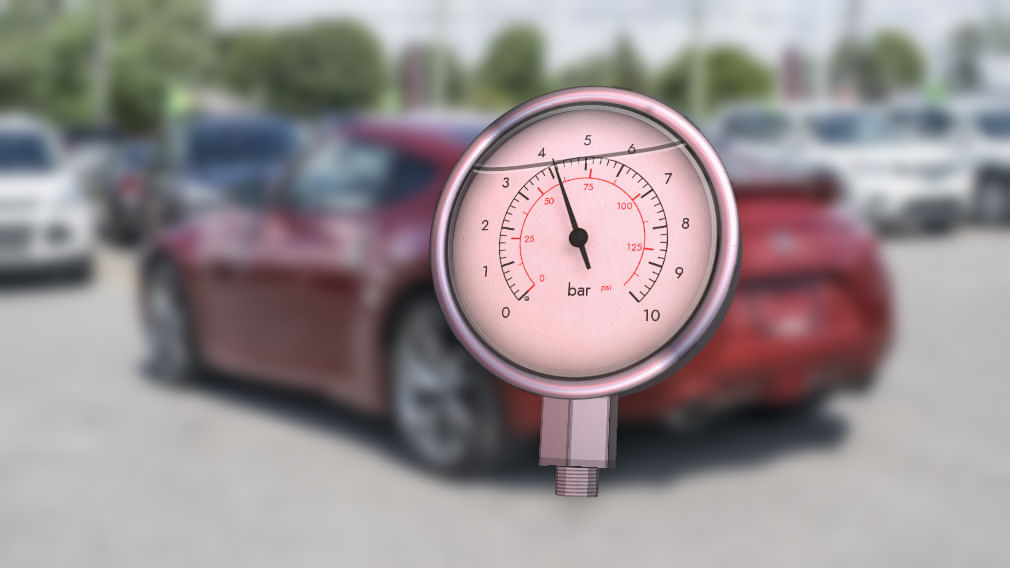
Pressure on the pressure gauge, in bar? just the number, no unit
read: 4.2
